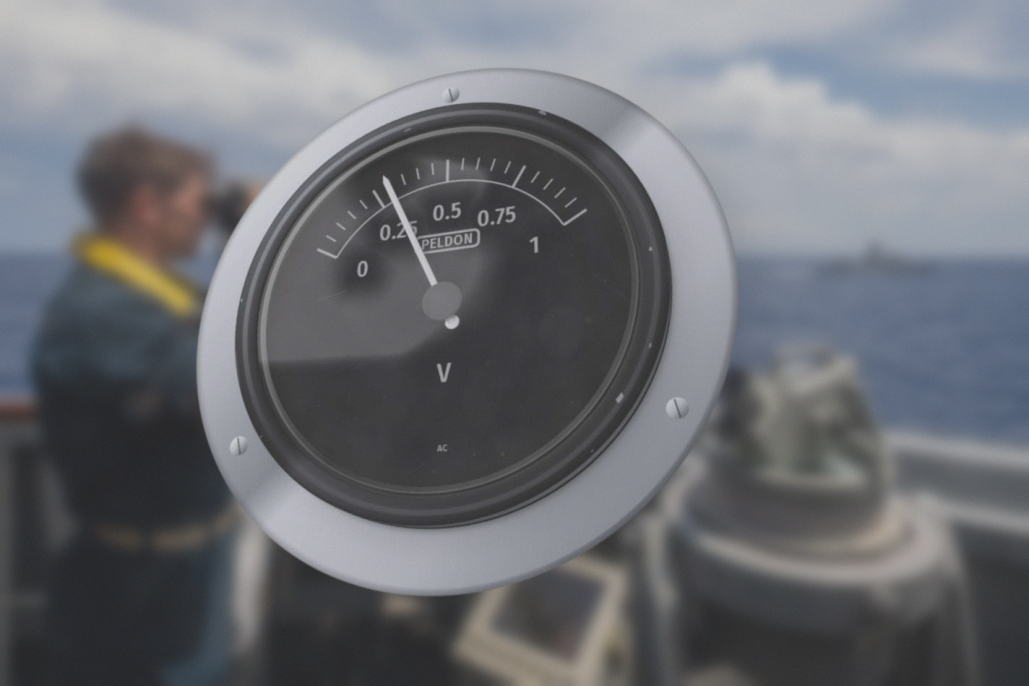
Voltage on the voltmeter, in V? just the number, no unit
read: 0.3
